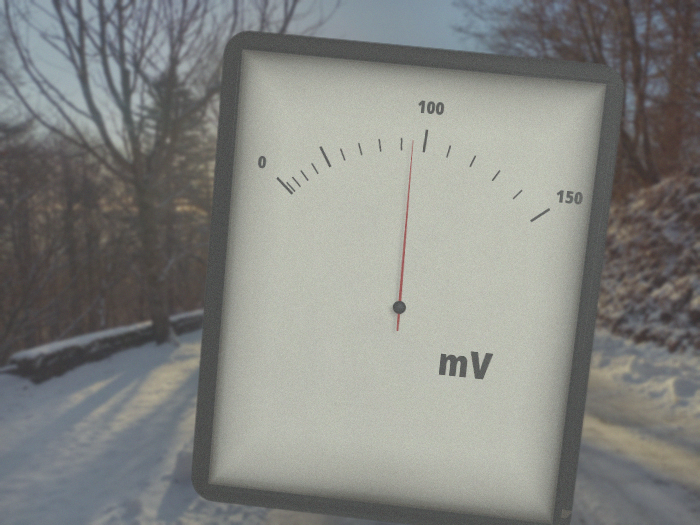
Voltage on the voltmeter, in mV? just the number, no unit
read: 95
